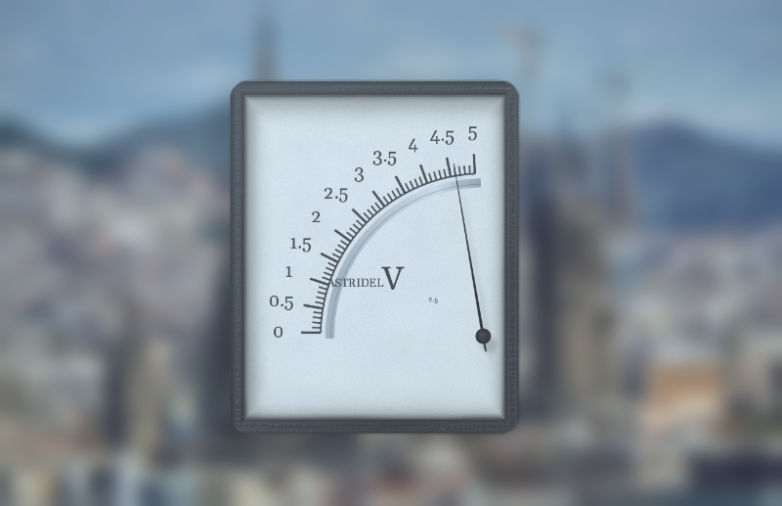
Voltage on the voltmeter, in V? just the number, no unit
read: 4.6
